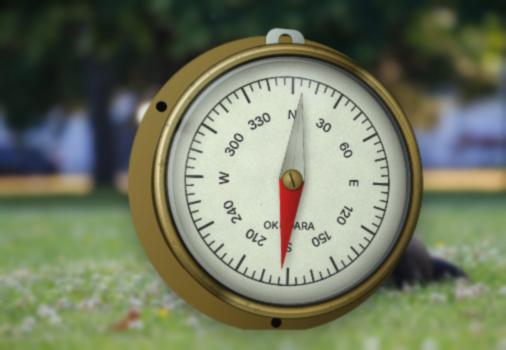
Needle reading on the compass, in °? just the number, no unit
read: 185
